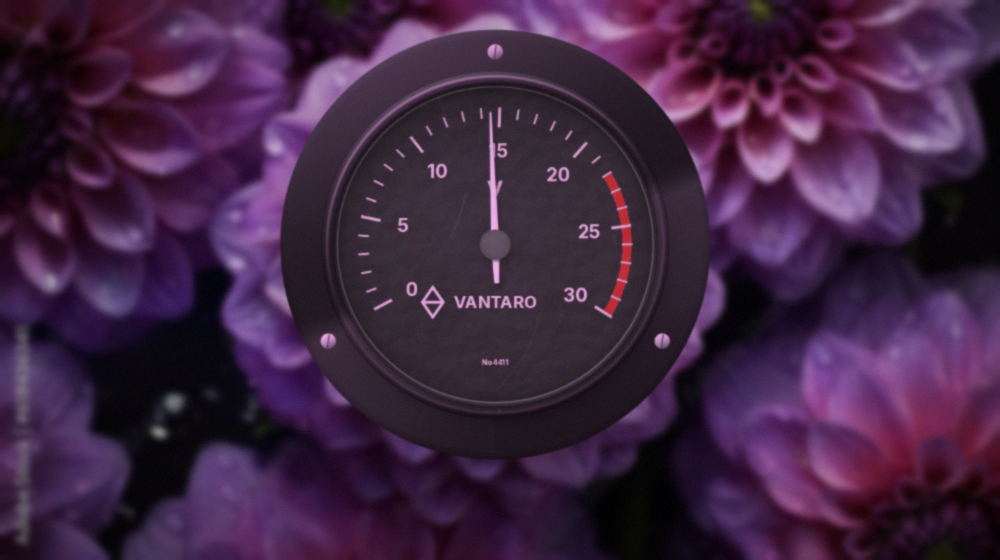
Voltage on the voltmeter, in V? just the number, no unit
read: 14.5
